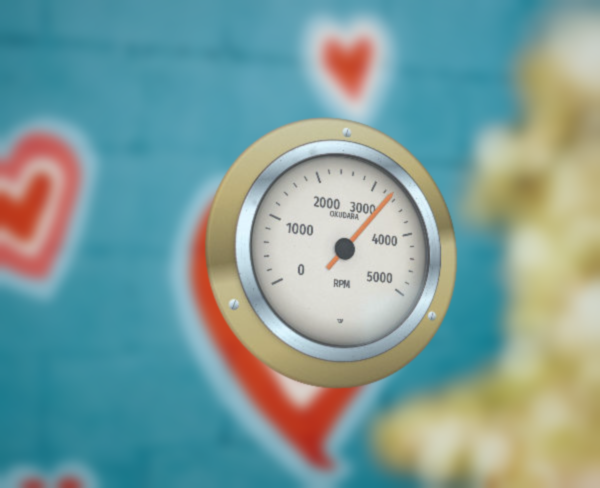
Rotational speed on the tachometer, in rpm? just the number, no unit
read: 3300
